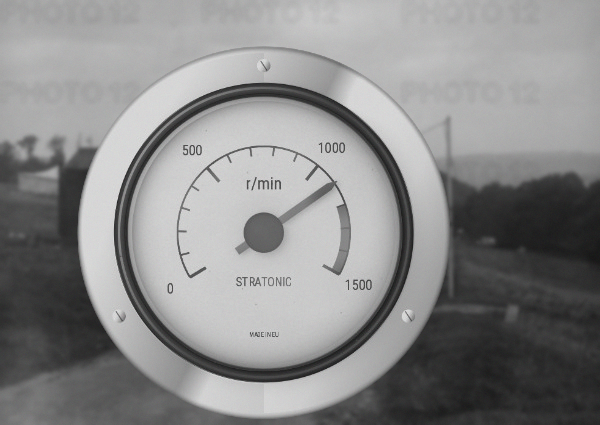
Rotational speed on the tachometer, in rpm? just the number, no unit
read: 1100
